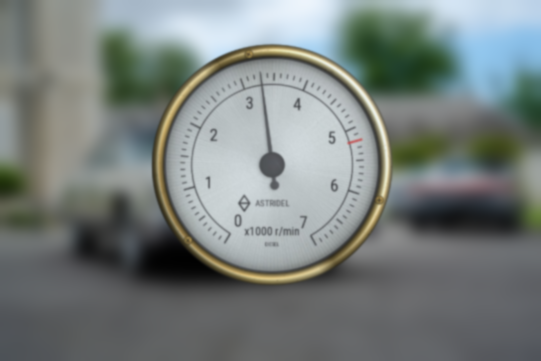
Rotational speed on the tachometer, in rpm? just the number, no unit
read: 3300
